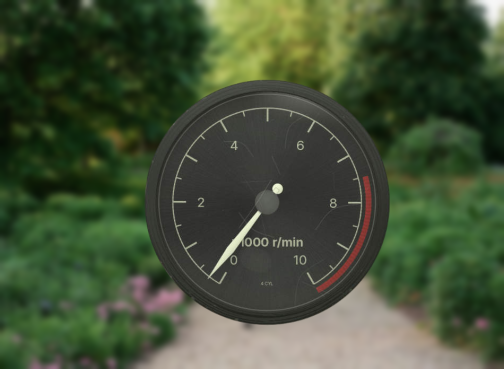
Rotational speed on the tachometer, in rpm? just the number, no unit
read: 250
